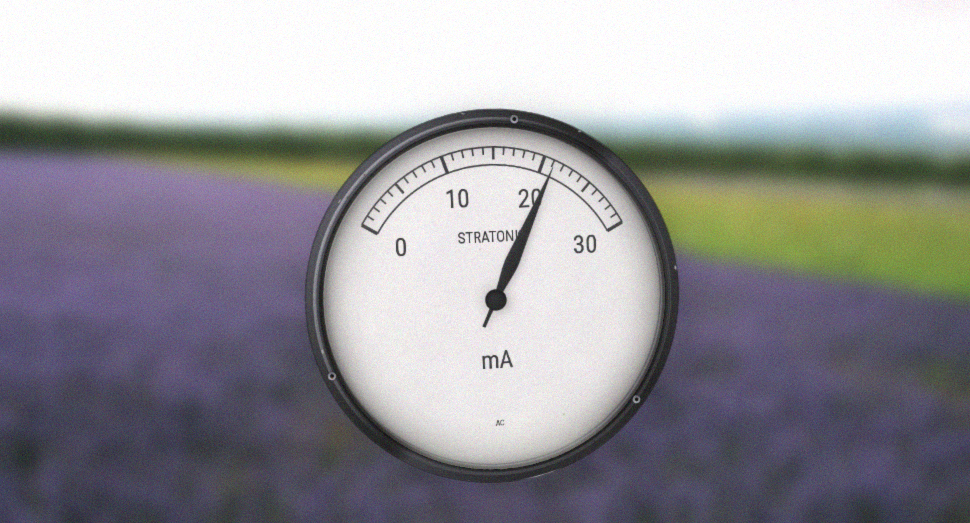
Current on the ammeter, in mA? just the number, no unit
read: 21
